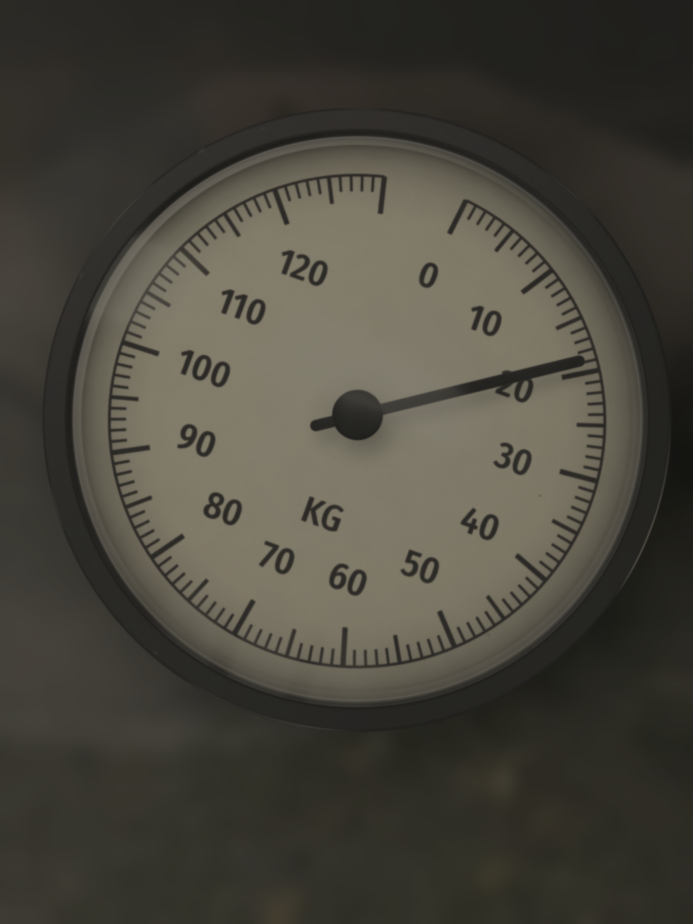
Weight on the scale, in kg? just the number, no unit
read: 19
